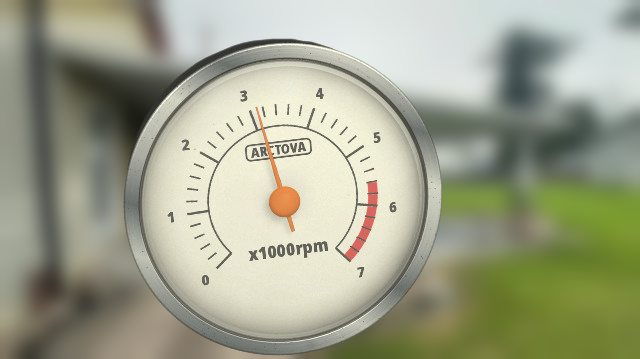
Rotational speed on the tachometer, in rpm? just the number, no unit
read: 3100
